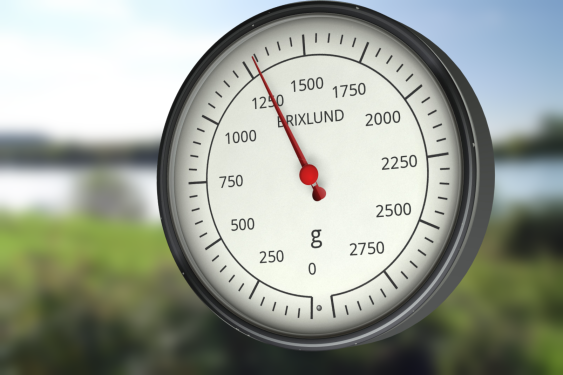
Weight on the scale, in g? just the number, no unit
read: 1300
